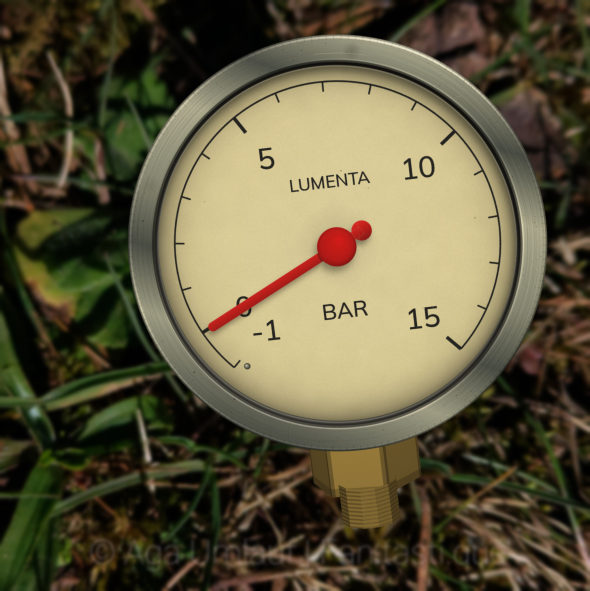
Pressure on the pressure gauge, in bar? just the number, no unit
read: 0
